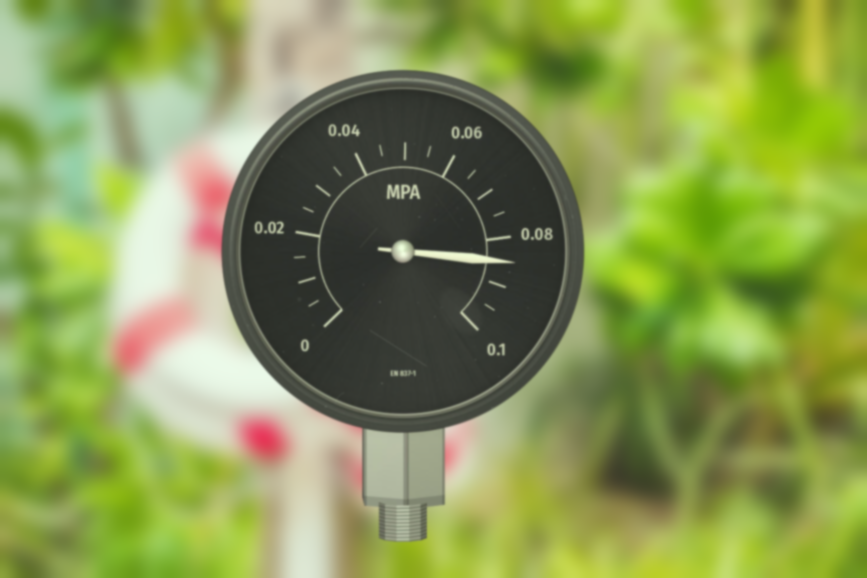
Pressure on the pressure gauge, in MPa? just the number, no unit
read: 0.085
